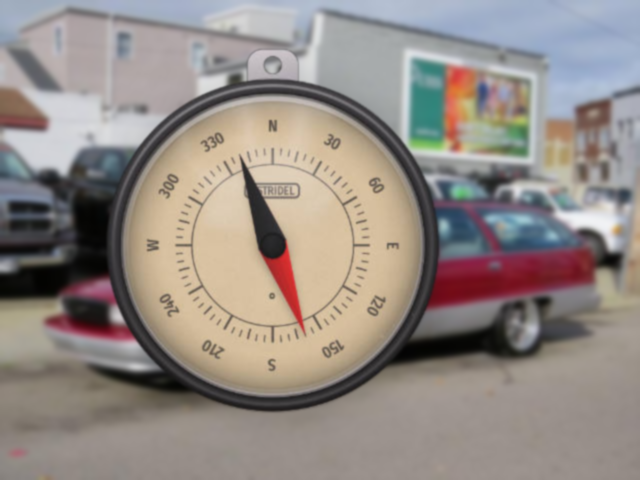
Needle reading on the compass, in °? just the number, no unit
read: 160
